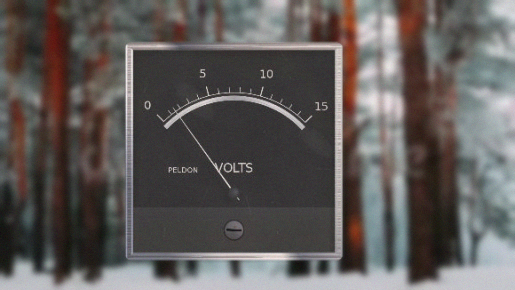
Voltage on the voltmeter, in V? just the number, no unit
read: 1.5
